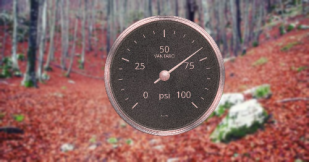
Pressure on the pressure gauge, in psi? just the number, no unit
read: 70
